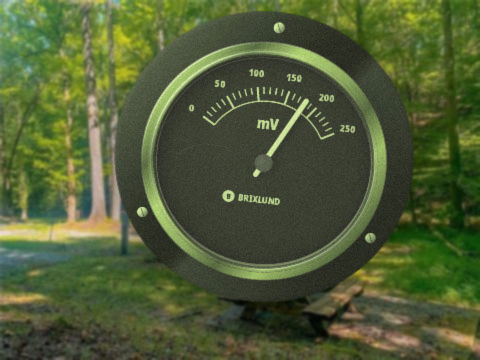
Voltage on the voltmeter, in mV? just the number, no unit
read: 180
